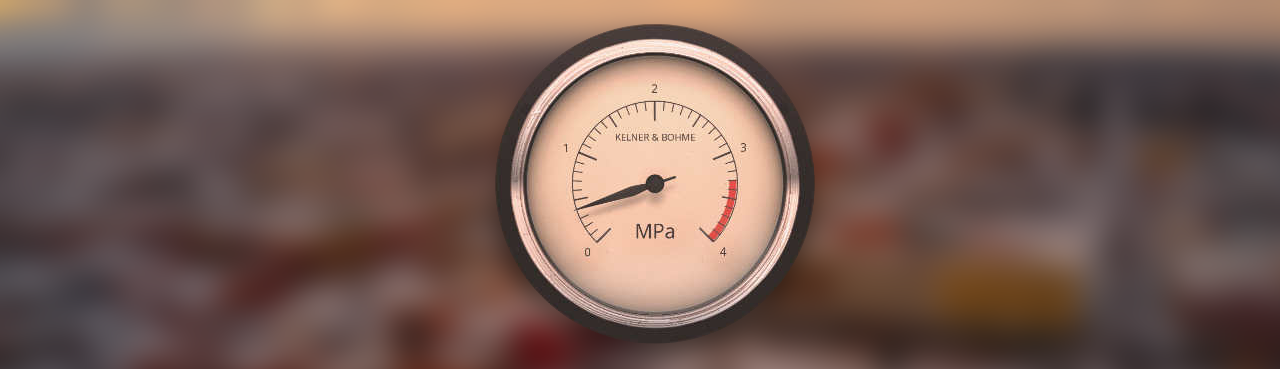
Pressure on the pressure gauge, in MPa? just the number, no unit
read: 0.4
